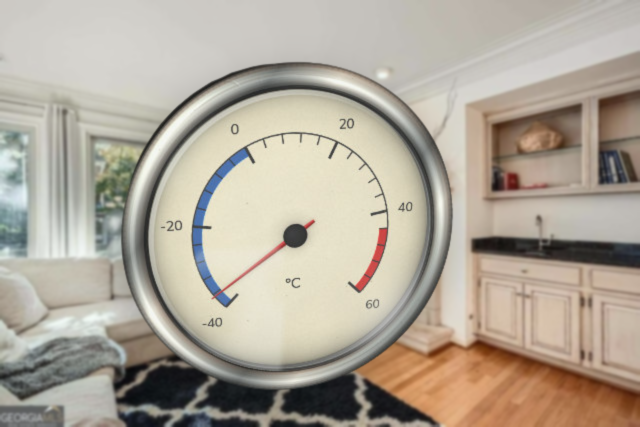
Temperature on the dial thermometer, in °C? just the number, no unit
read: -36
